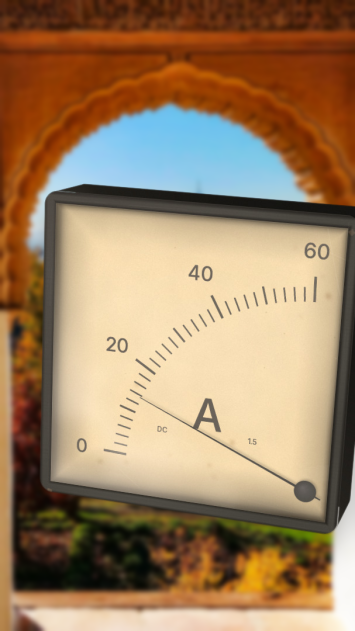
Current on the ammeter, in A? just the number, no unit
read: 14
